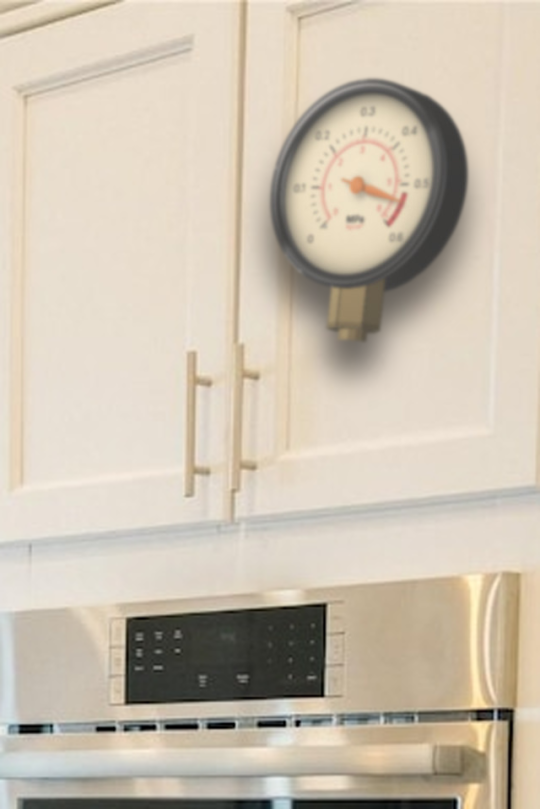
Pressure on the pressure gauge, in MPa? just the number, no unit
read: 0.54
